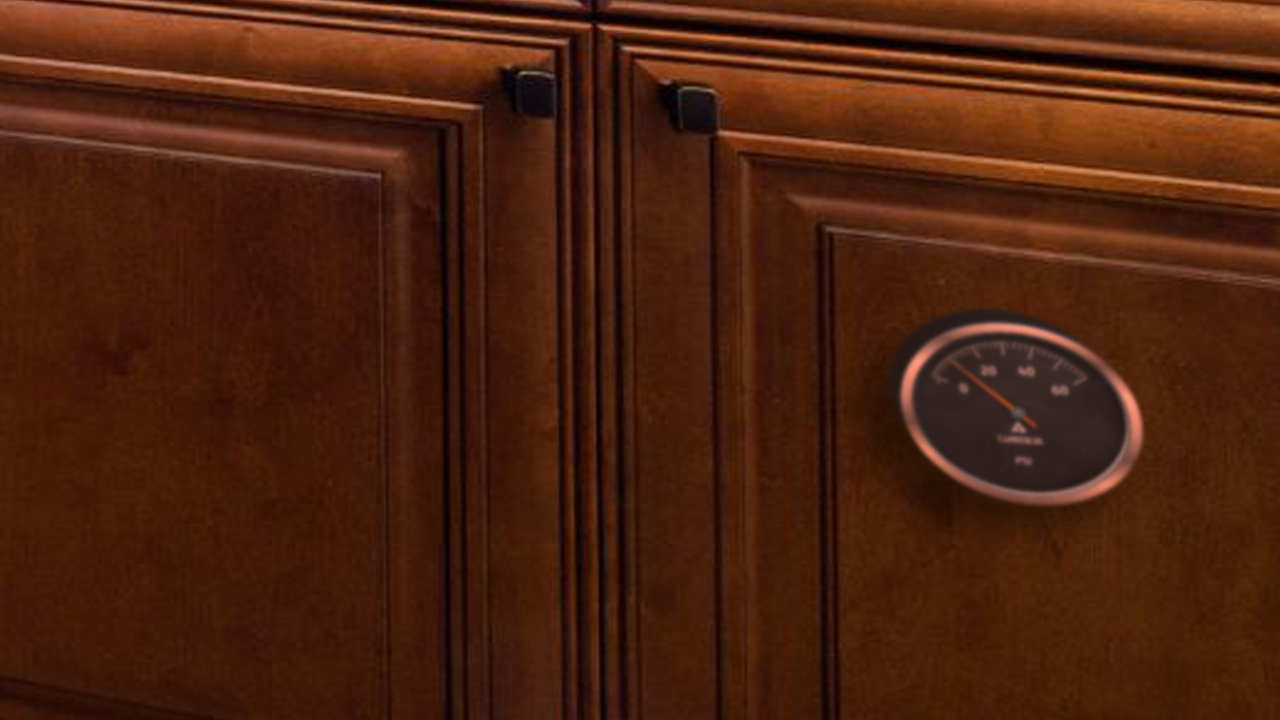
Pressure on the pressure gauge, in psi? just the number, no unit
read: 10
